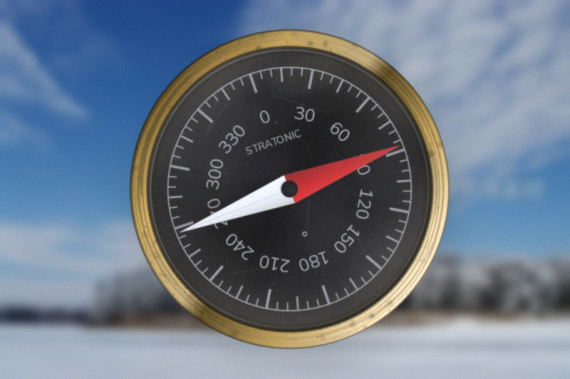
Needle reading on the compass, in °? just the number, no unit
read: 87.5
